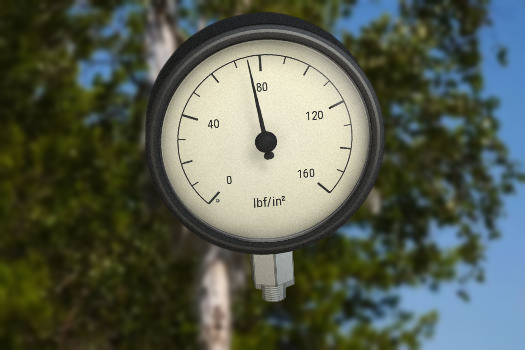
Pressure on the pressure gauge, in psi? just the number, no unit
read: 75
